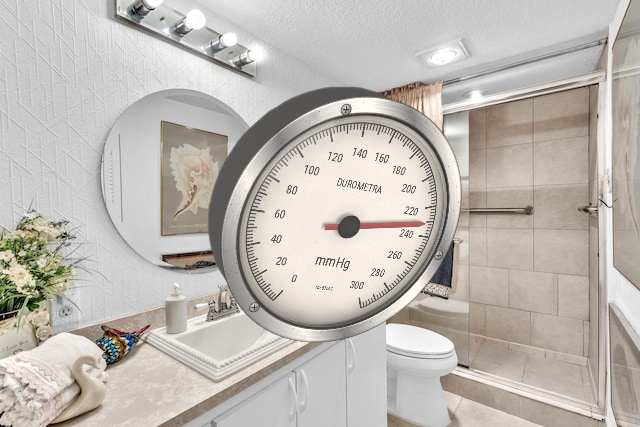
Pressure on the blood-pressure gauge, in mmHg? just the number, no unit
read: 230
